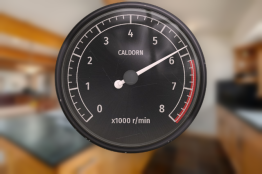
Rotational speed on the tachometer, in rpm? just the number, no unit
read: 5800
